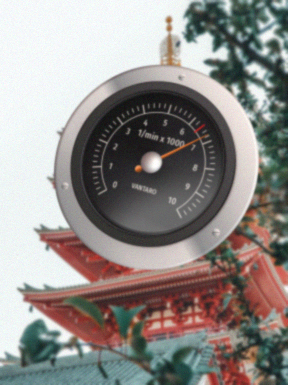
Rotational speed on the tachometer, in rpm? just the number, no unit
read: 6800
